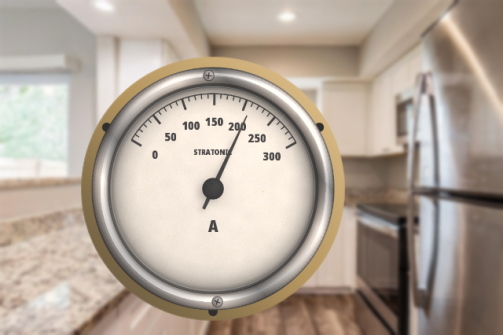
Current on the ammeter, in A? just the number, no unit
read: 210
